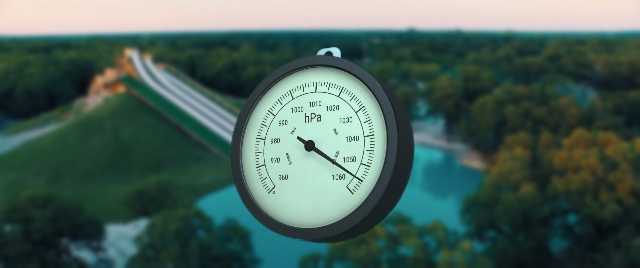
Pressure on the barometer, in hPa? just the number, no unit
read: 1055
